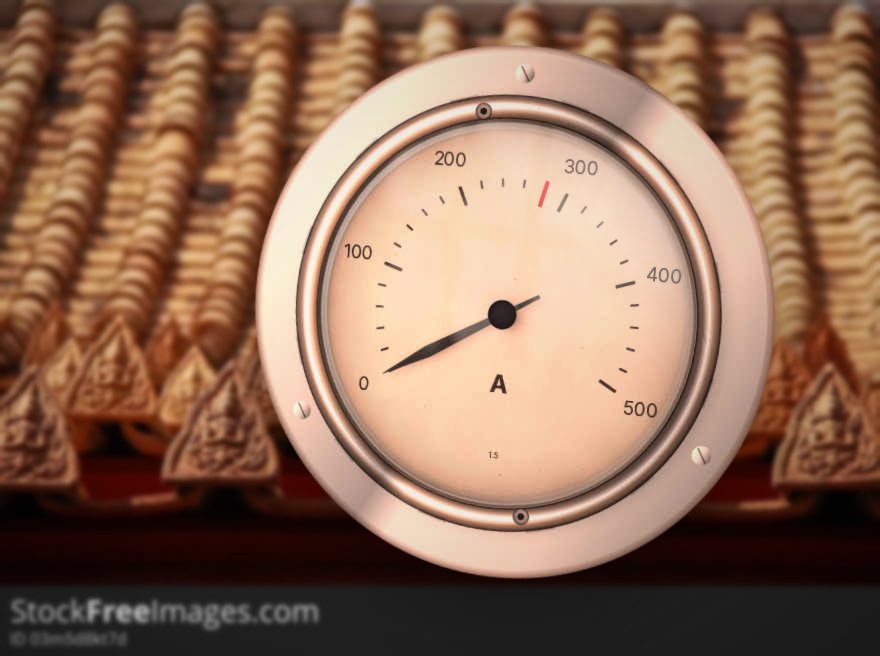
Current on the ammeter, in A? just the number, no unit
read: 0
